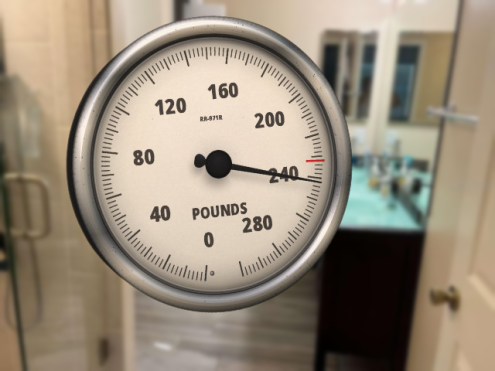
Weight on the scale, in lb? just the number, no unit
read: 242
